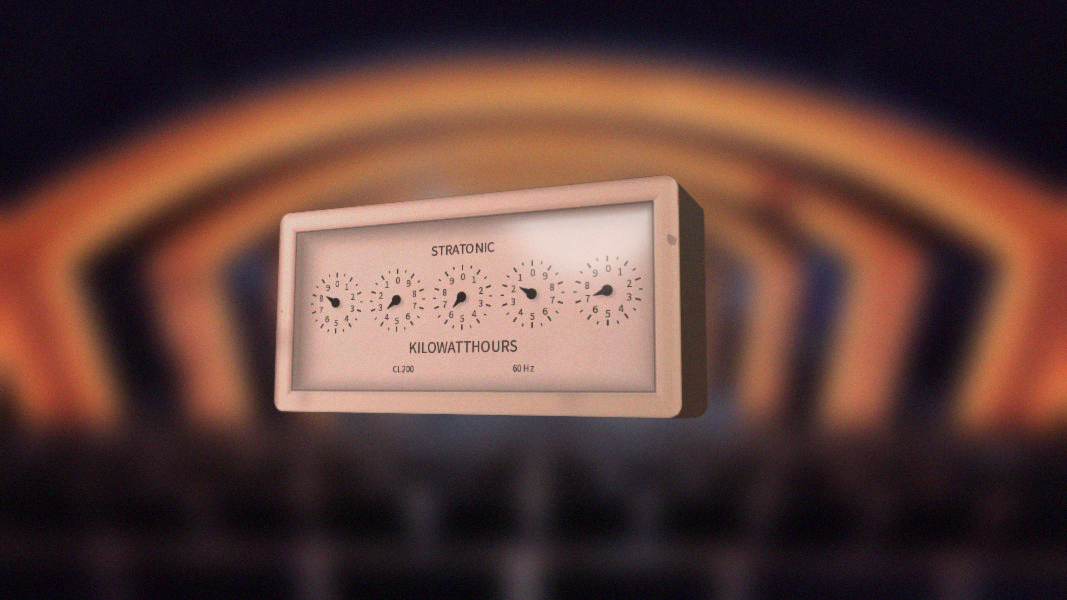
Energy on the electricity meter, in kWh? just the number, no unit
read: 83617
